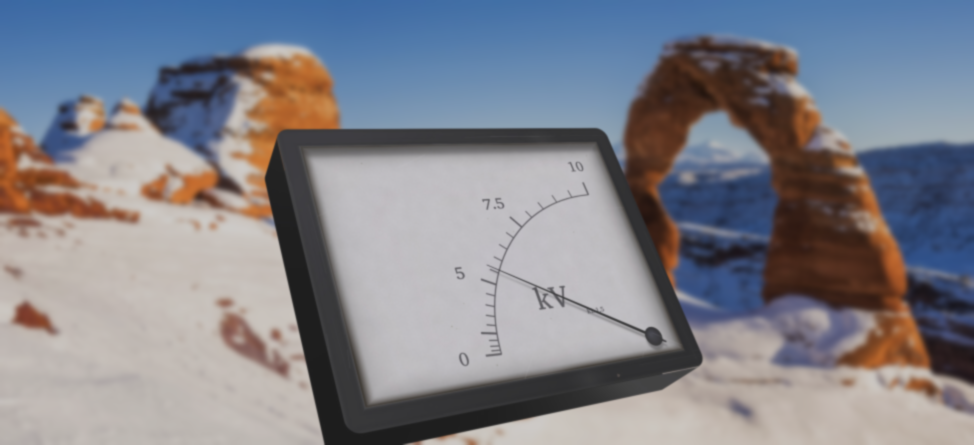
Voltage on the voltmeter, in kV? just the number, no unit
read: 5.5
